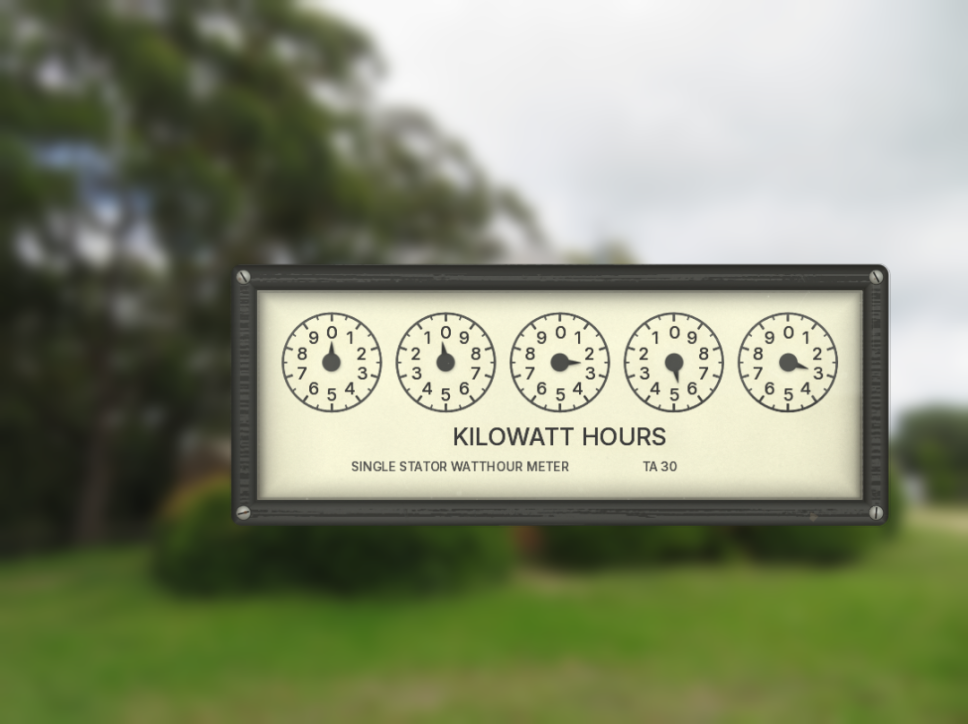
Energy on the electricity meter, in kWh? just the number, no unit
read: 253
